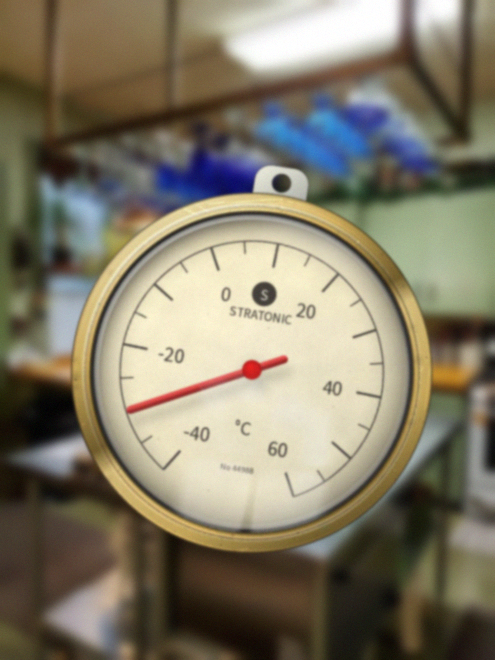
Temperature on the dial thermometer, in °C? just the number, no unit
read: -30
